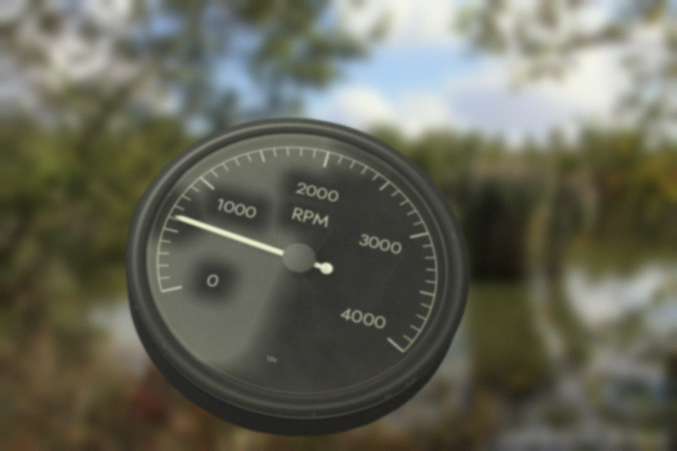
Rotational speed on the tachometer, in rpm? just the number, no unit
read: 600
